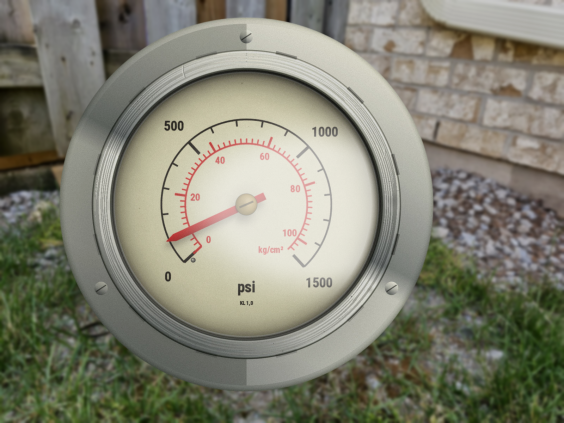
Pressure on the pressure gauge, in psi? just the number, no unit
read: 100
